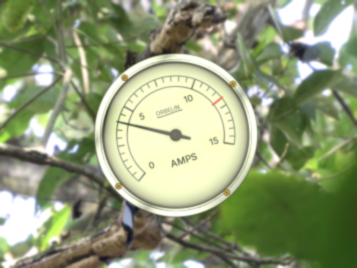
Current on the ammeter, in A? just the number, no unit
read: 4
